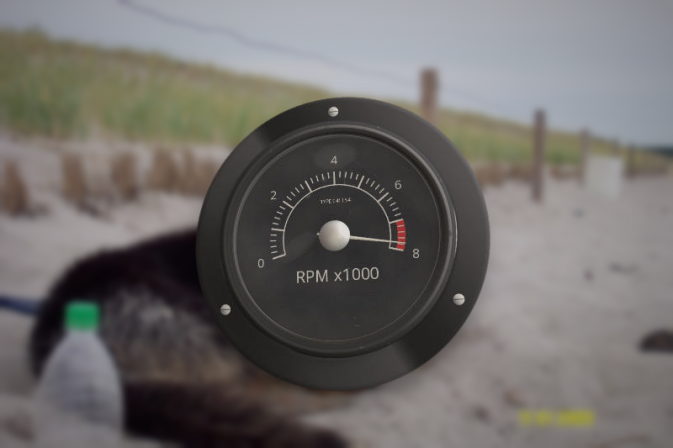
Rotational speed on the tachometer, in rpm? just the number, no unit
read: 7800
